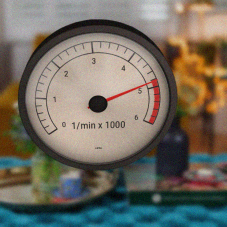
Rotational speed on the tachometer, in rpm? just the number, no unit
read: 4800
